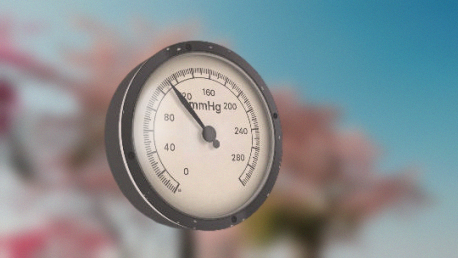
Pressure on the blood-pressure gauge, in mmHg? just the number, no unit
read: 110
